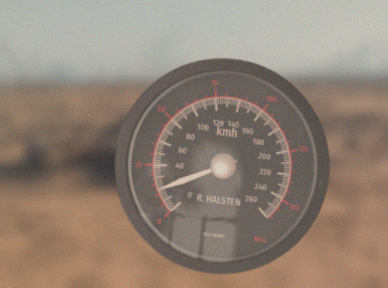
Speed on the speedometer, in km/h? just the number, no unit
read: 20
